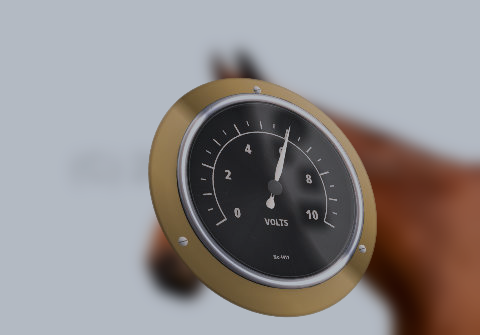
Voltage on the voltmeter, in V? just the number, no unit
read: 6
